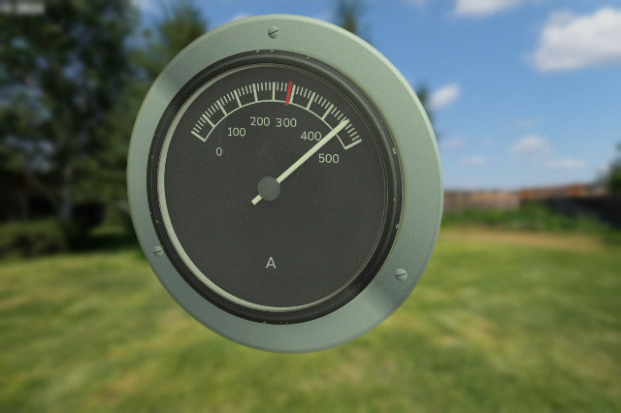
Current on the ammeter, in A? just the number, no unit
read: 450
